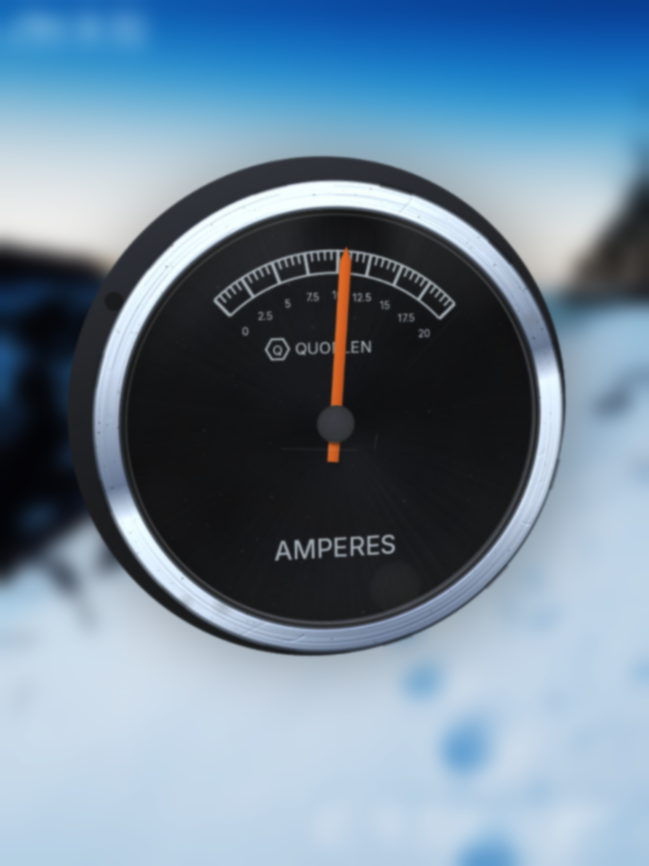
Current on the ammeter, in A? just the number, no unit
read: 10.5
